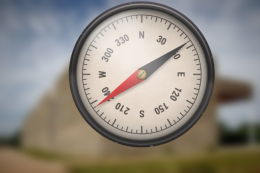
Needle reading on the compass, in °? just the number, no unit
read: 235
